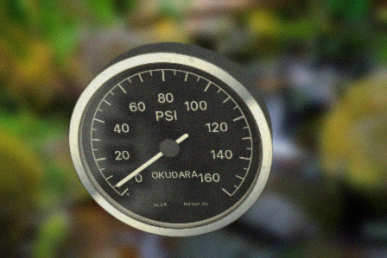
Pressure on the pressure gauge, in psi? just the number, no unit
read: 5
